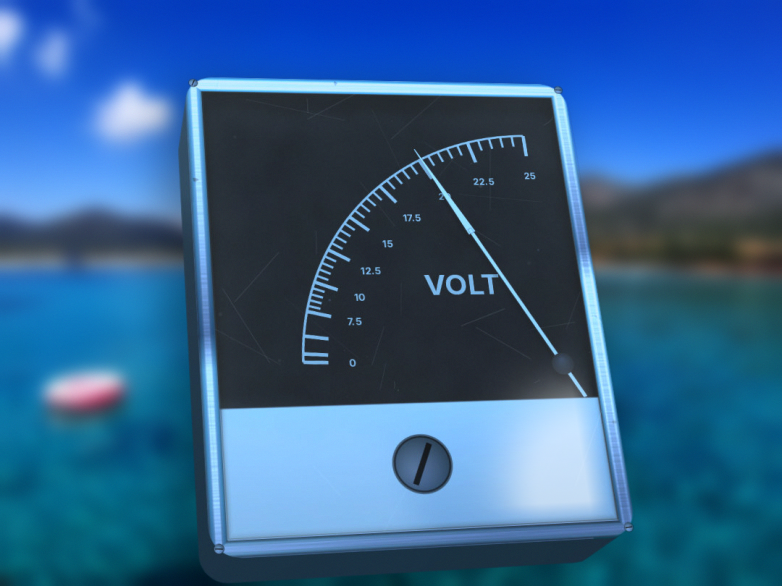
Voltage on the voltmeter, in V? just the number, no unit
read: 20
